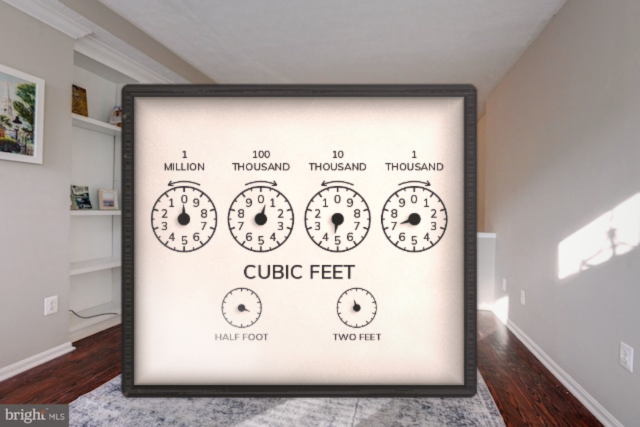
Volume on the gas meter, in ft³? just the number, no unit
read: 4700
